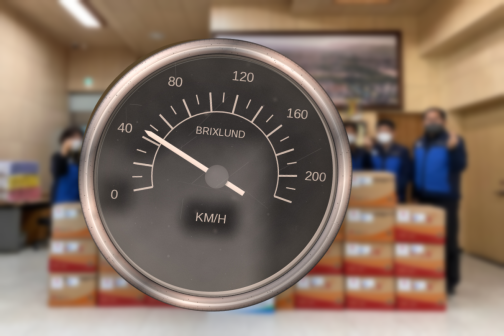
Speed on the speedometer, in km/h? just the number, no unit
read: 45
